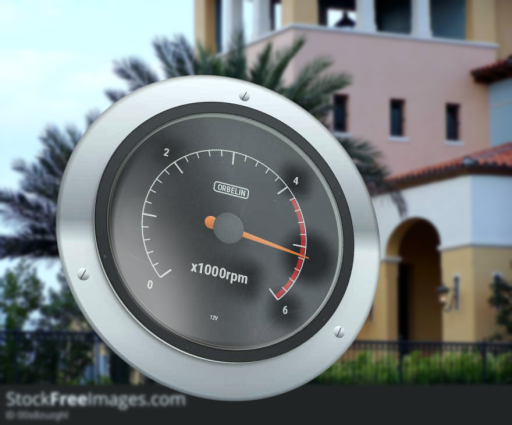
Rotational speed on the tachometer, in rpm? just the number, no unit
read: 5200
